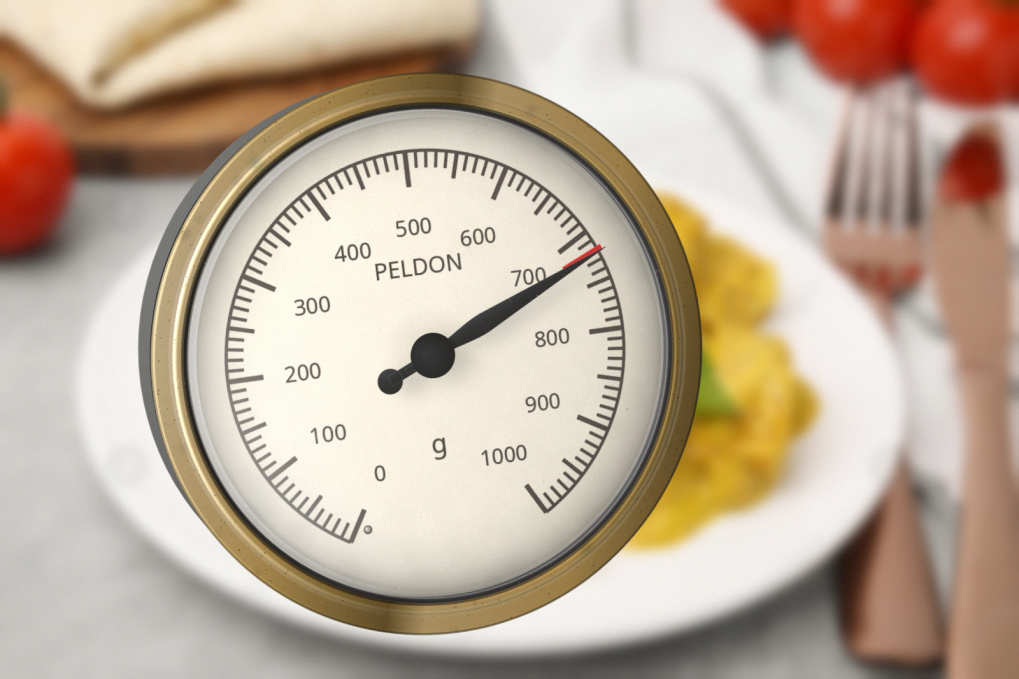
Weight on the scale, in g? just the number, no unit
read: 720
